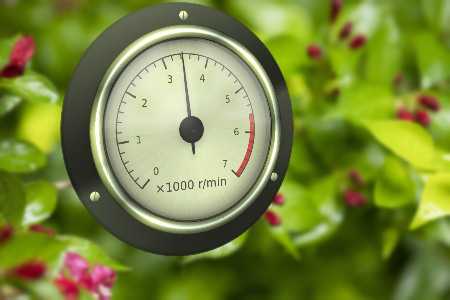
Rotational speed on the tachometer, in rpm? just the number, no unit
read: 3400
